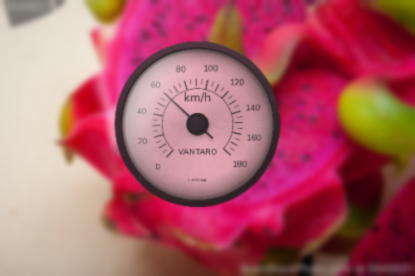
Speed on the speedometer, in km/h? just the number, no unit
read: 60
